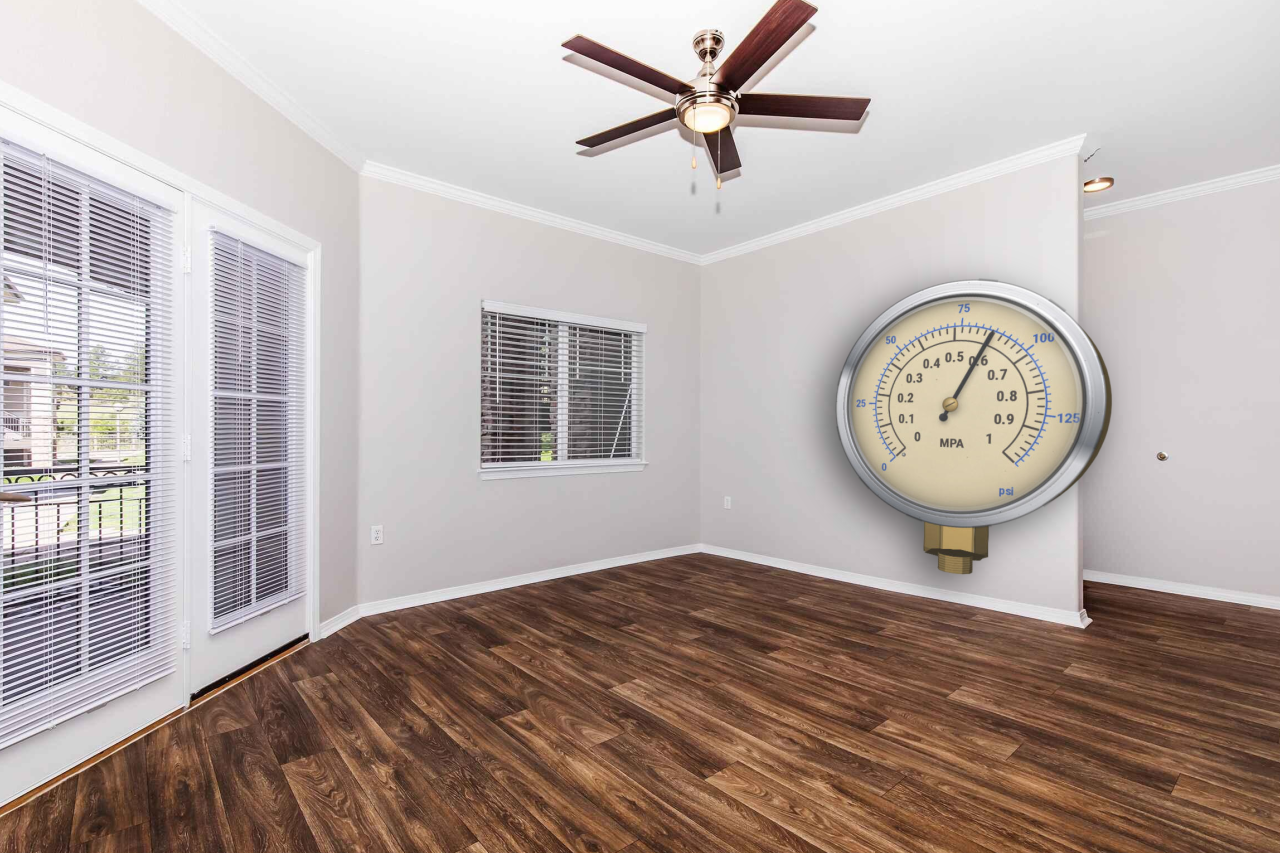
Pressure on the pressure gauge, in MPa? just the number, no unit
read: 0.6
